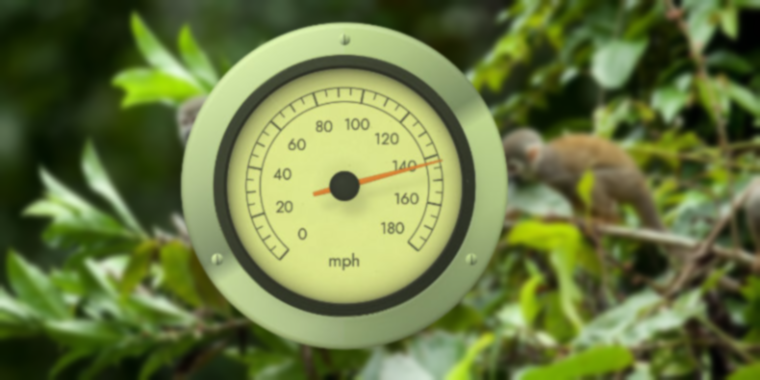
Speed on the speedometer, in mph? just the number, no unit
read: 142.5
